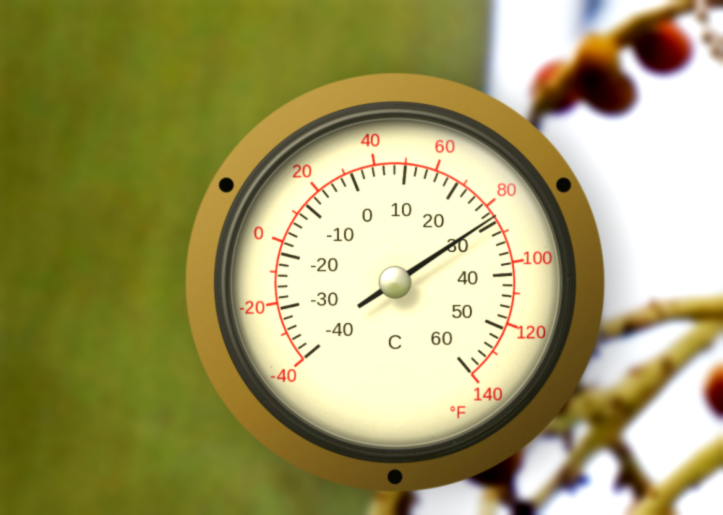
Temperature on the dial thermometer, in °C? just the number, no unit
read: 29
